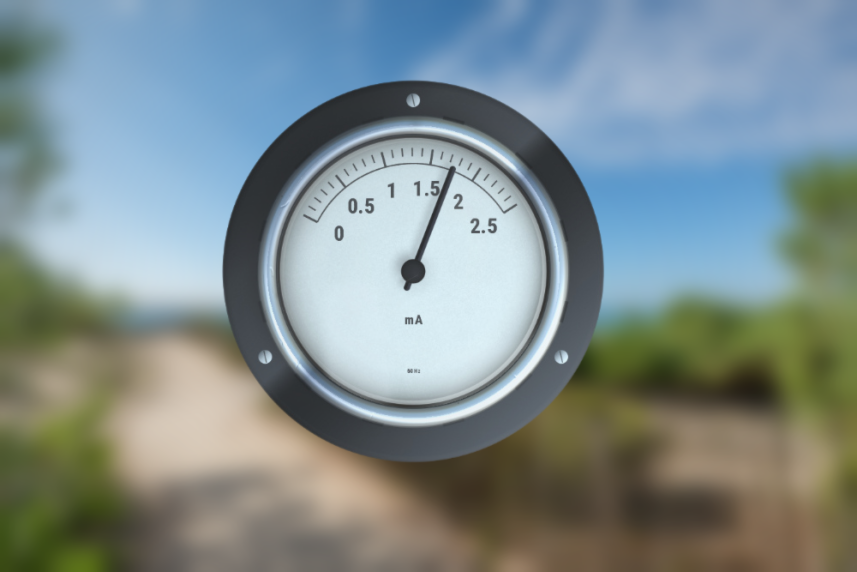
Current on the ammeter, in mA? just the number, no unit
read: 1.75
